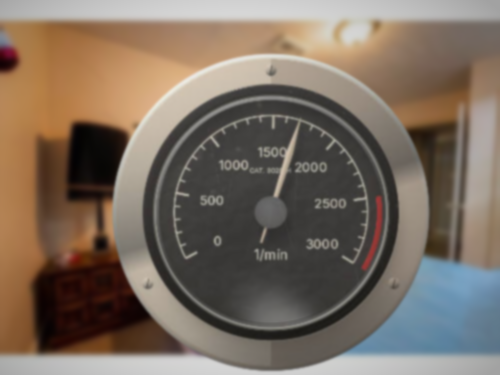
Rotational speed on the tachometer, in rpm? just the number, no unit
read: 1700
